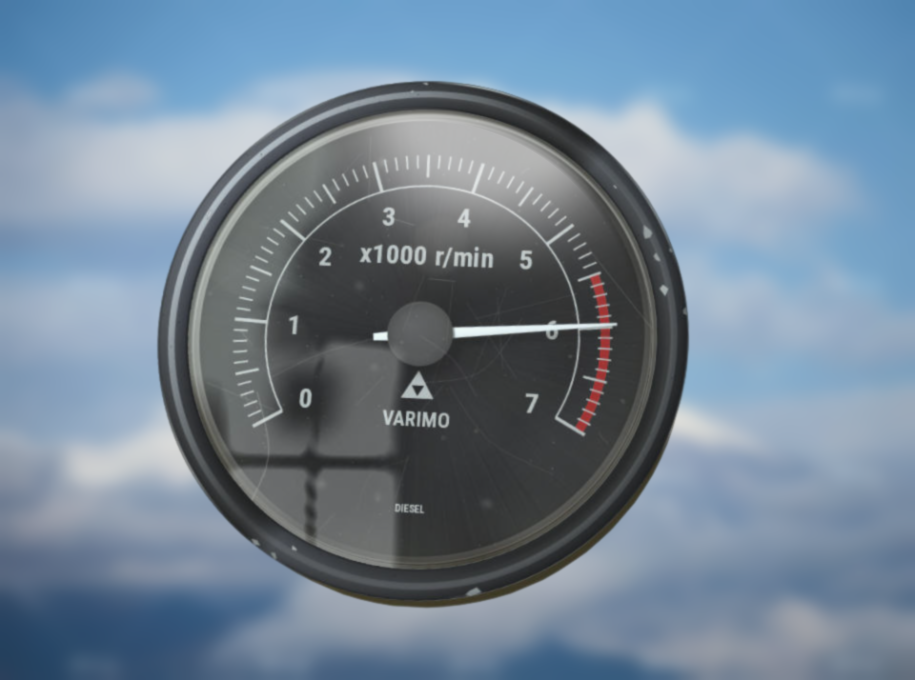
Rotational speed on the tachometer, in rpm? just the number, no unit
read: 6000
